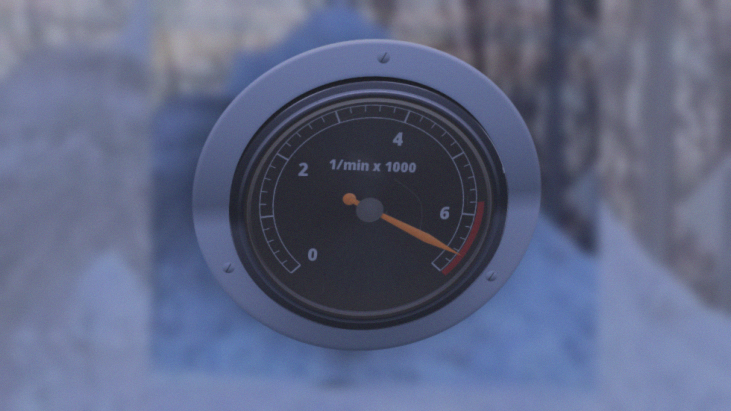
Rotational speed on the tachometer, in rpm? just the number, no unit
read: 6600
